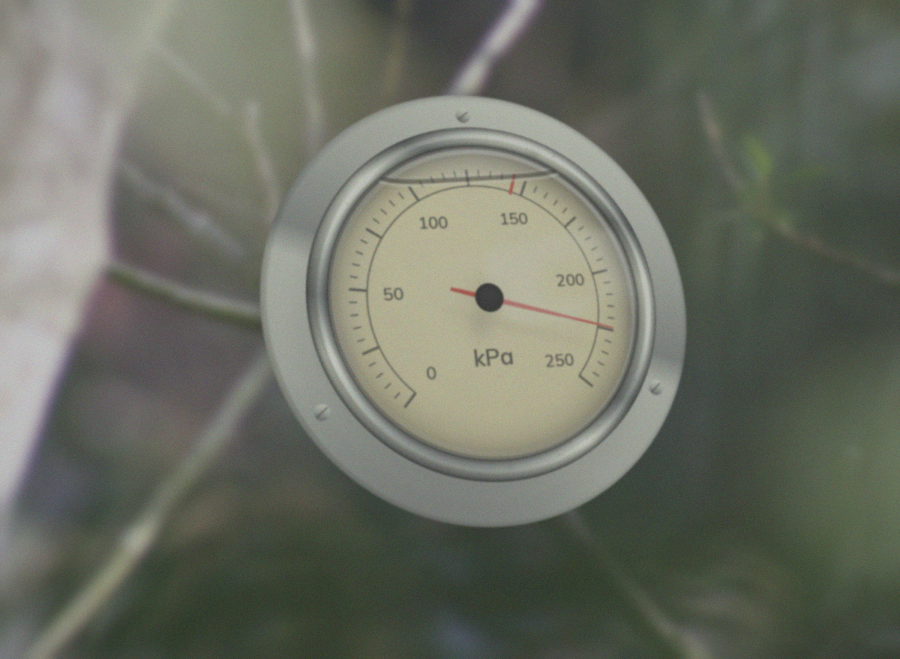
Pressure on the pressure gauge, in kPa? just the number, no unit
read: 225
